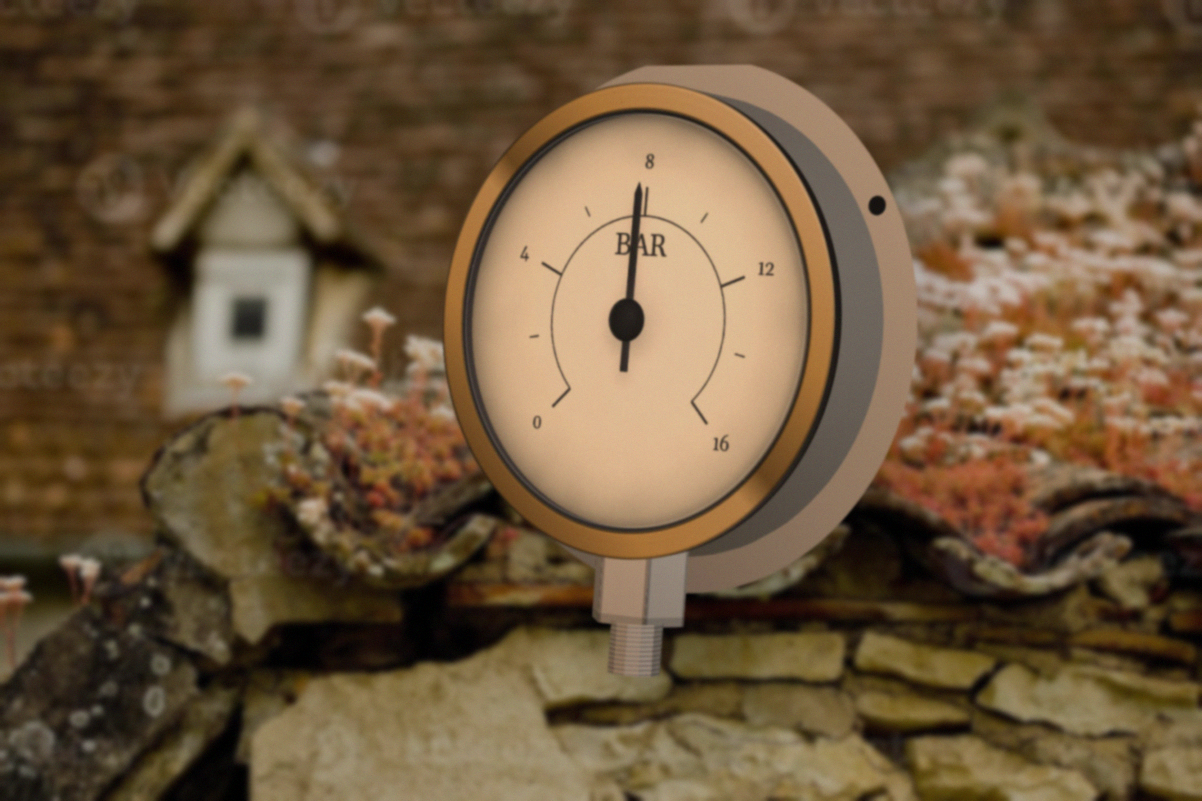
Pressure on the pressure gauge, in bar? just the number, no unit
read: 8
